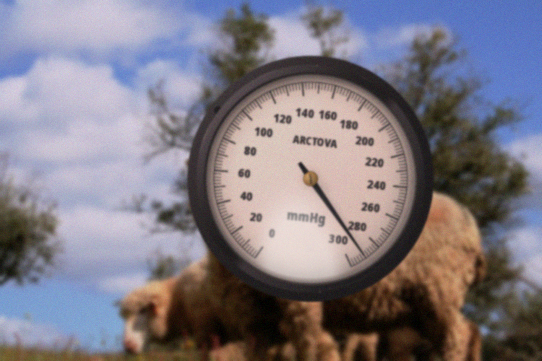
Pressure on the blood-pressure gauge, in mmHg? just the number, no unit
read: 290
